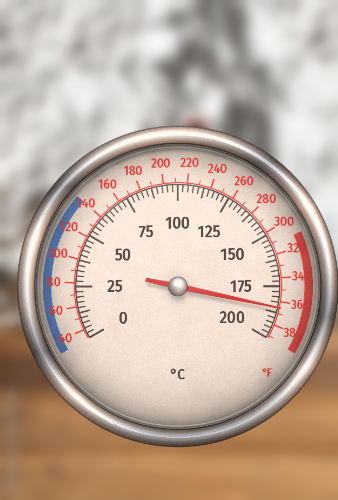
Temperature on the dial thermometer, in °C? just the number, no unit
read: 185
